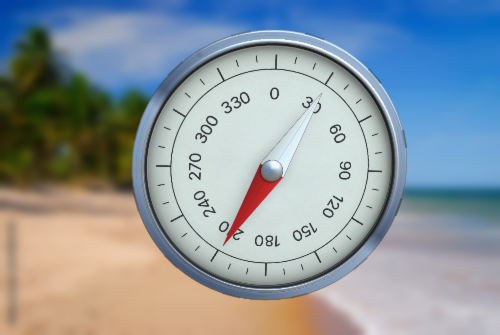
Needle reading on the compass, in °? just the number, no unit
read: 210
